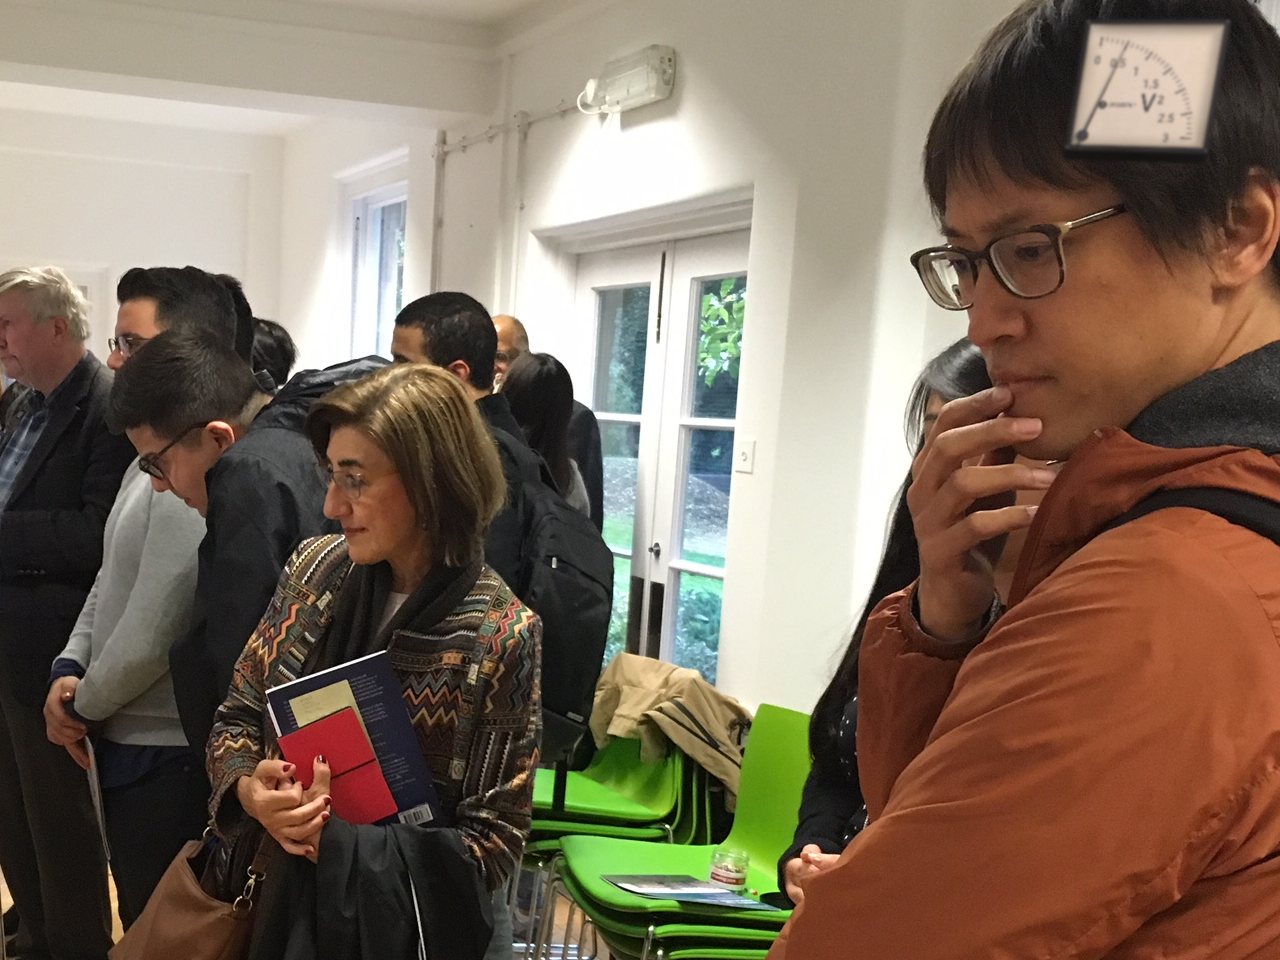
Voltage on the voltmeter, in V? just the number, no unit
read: 0.5
